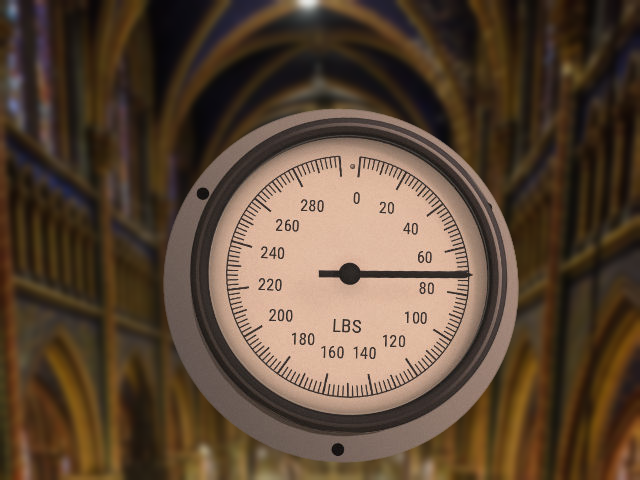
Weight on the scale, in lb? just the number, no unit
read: 72
